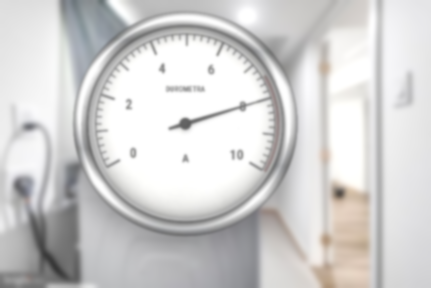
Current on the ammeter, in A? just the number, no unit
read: 8
